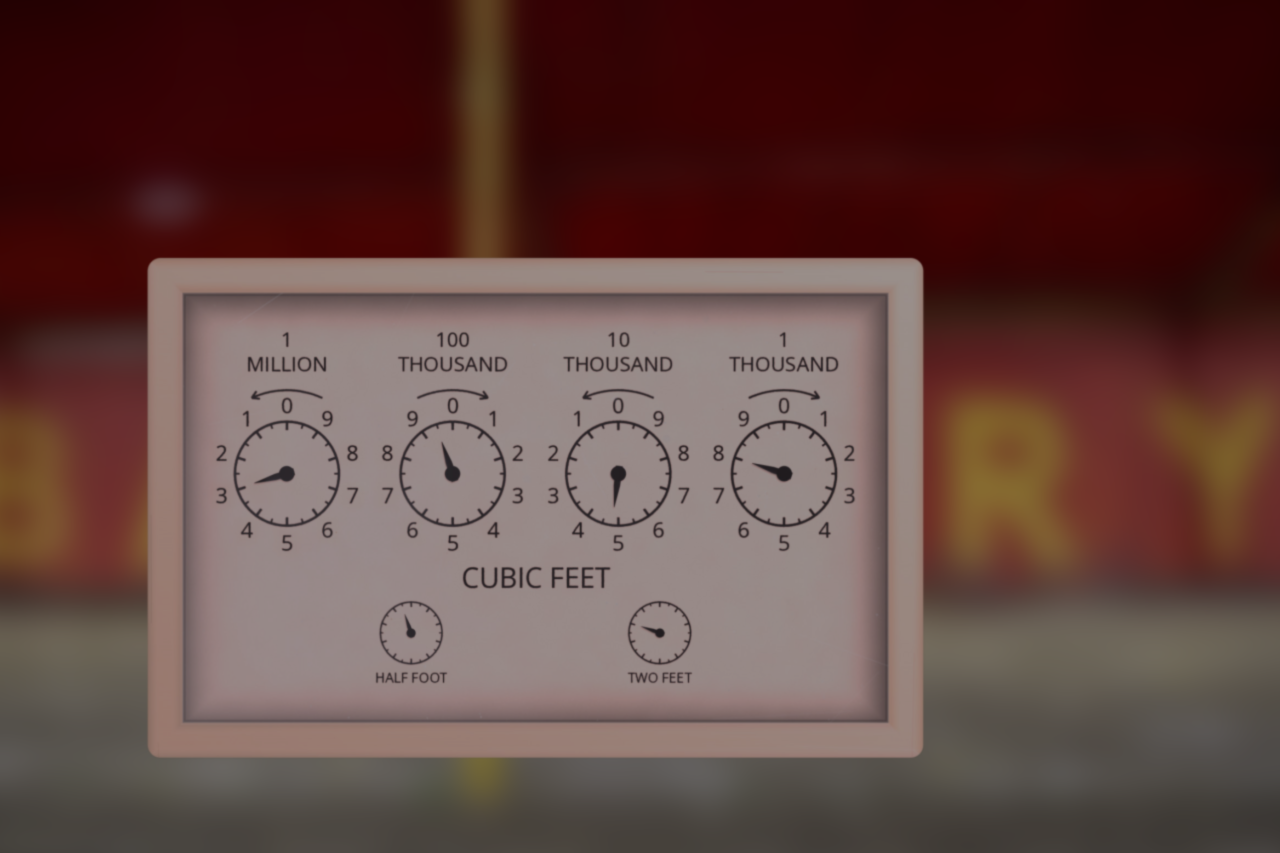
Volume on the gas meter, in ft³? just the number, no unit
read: 294800
